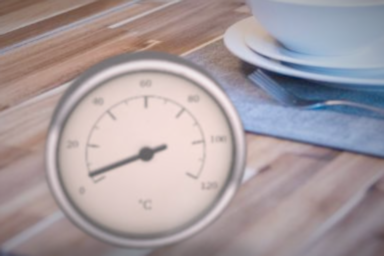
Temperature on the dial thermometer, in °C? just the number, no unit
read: 5
